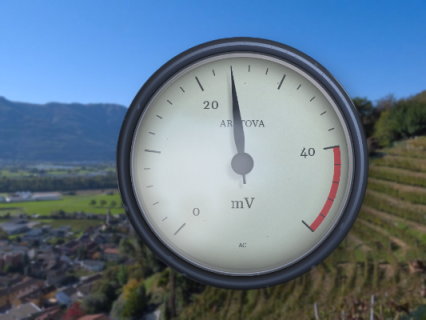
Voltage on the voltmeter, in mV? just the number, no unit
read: 24
